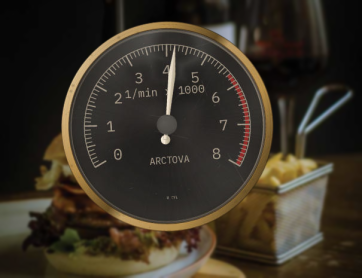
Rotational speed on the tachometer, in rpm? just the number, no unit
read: 4200
